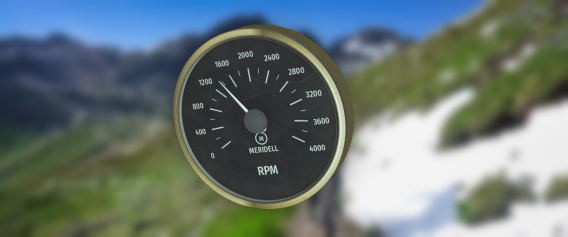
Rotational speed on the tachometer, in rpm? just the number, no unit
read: 1400
